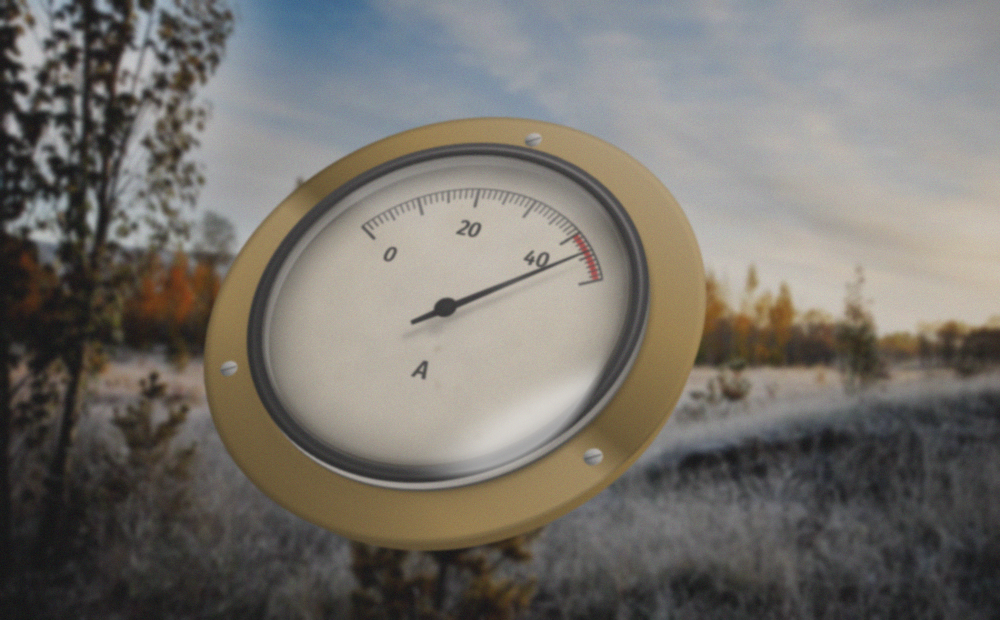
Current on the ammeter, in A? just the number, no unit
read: 45
